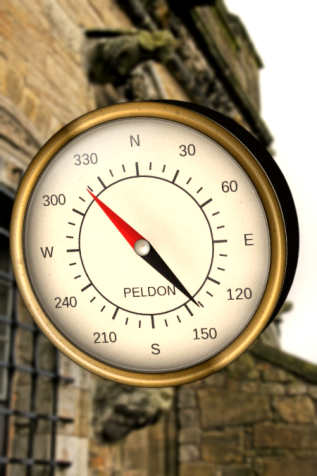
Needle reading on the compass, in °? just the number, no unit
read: 320
